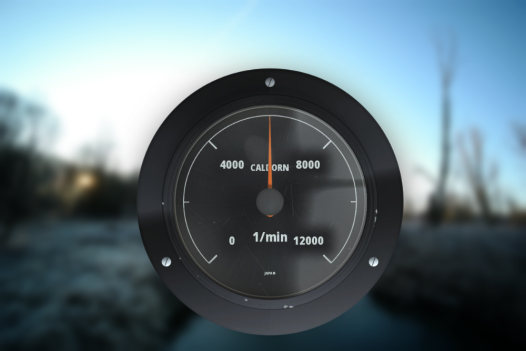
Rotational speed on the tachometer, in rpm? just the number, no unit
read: 6000
